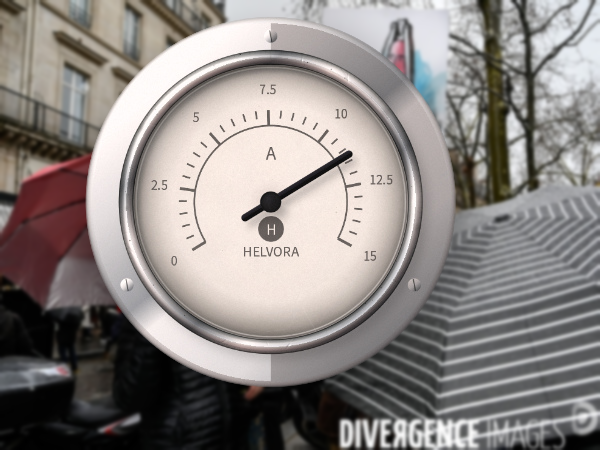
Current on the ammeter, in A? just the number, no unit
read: 11.25
